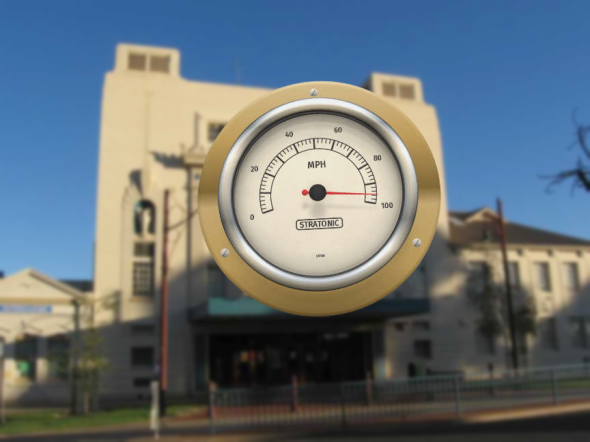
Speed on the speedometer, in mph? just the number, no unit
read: 96
